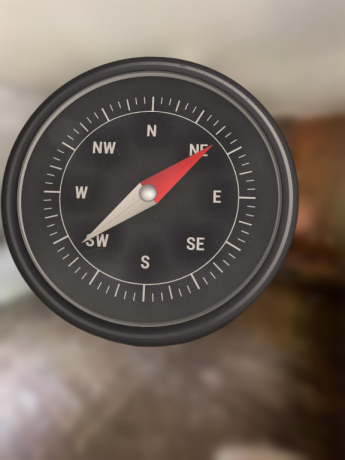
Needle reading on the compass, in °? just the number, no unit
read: 50
